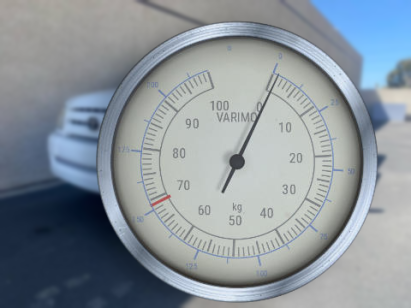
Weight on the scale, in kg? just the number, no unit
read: 1
